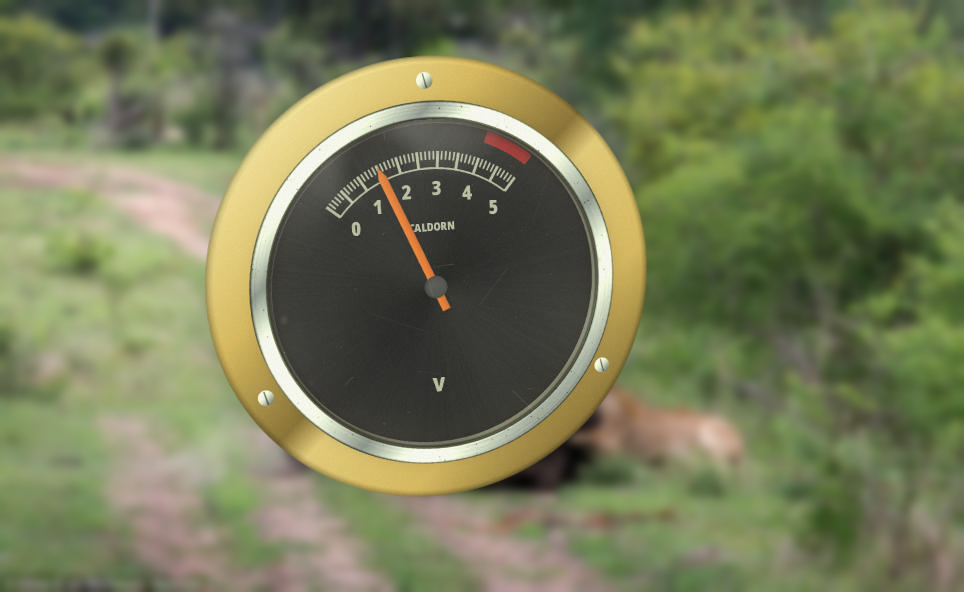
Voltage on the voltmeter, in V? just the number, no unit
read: 1.5
